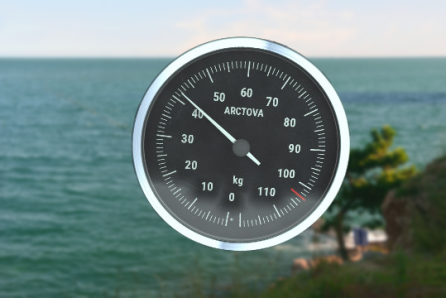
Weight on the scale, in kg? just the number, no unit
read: 42
